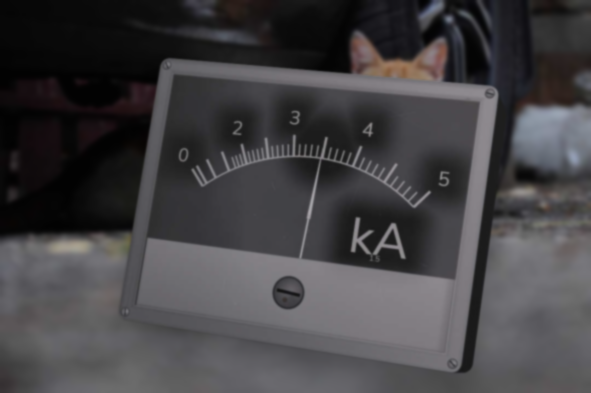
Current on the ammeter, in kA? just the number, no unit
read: 3.5
